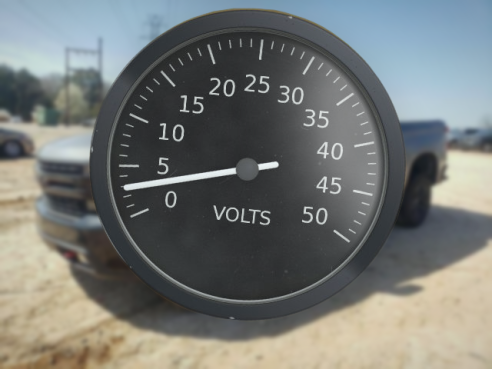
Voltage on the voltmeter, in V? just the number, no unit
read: 3
